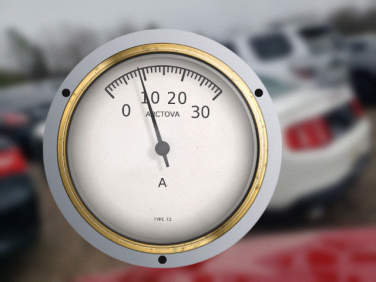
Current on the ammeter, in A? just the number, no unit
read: 9
